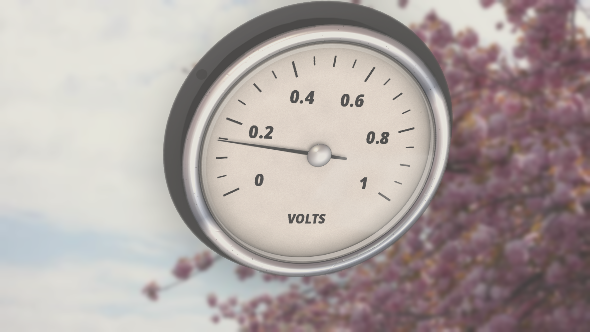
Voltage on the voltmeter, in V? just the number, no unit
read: 0.15
